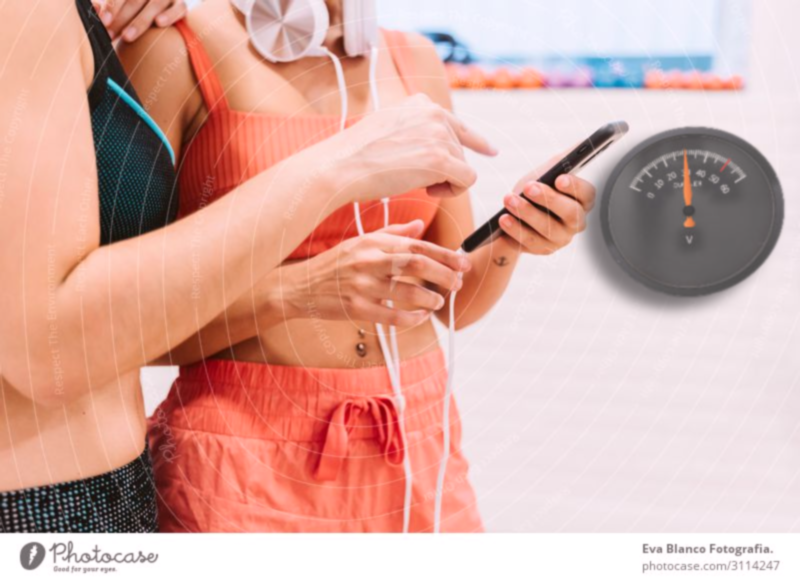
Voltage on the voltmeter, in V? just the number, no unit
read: 30
